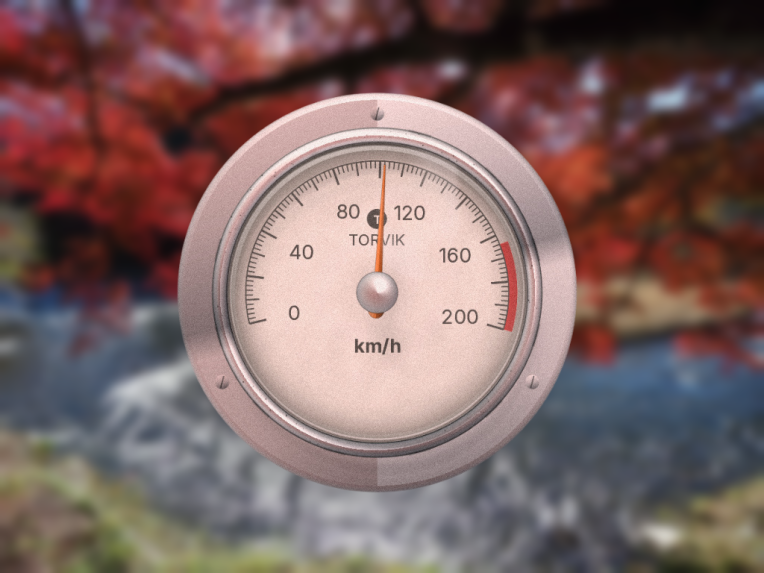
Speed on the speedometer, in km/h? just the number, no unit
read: 102
